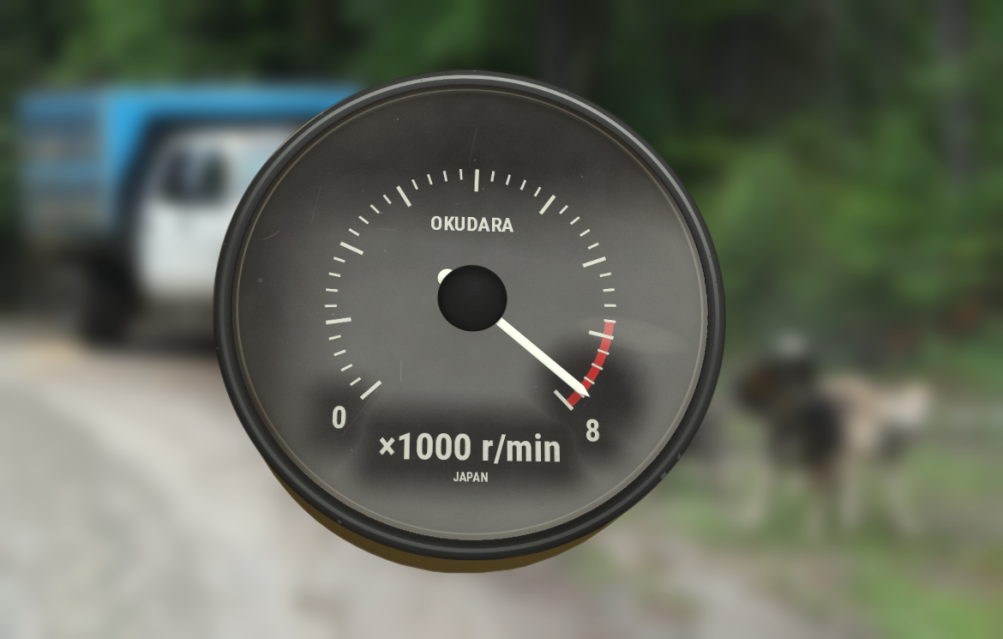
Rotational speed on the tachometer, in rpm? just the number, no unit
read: 7800
